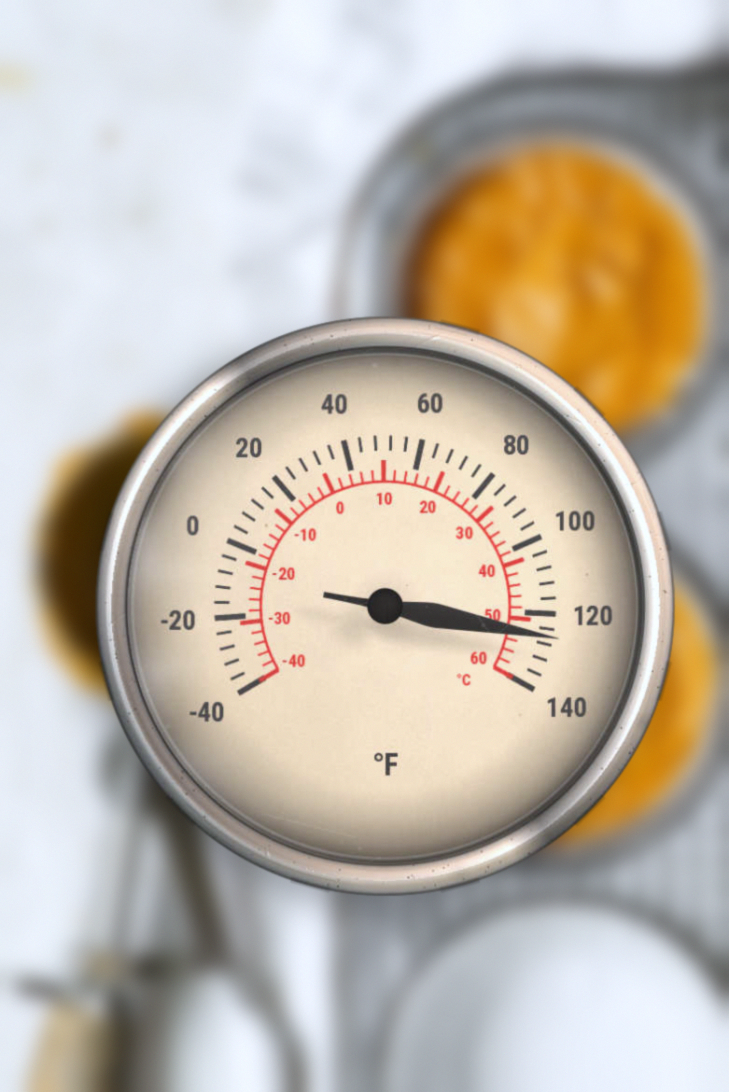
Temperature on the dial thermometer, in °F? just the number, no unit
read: 126
